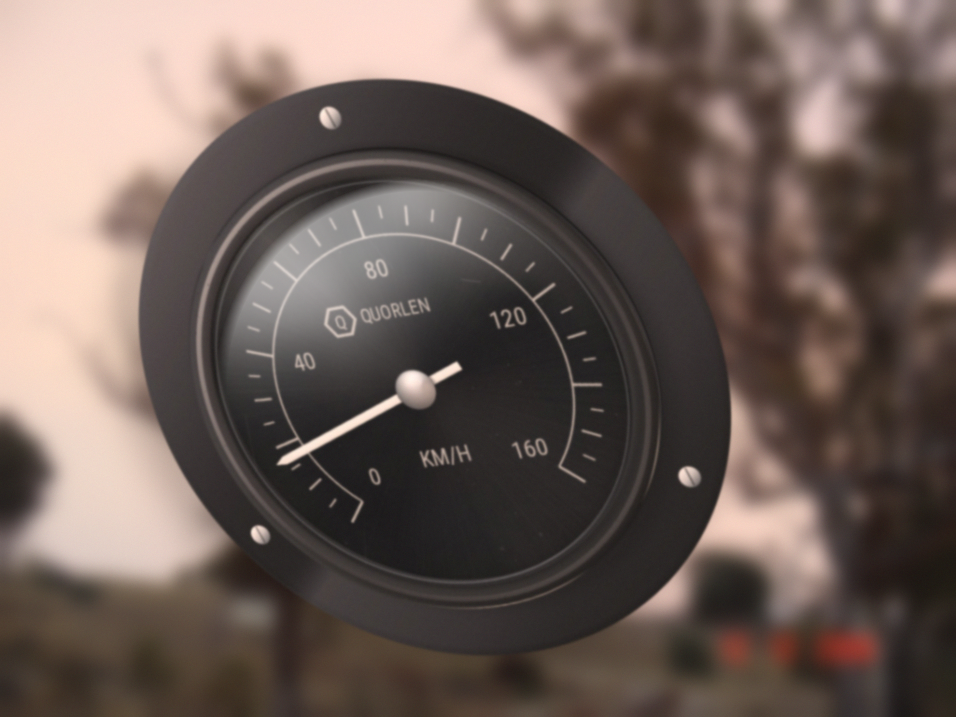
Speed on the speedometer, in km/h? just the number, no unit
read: 17.5
